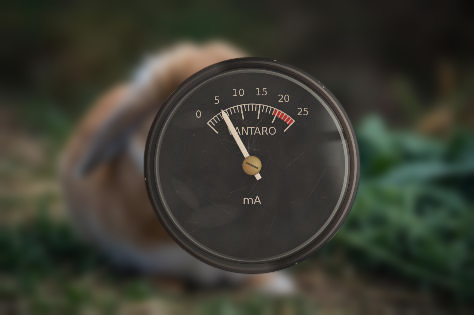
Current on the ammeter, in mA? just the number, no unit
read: 5
